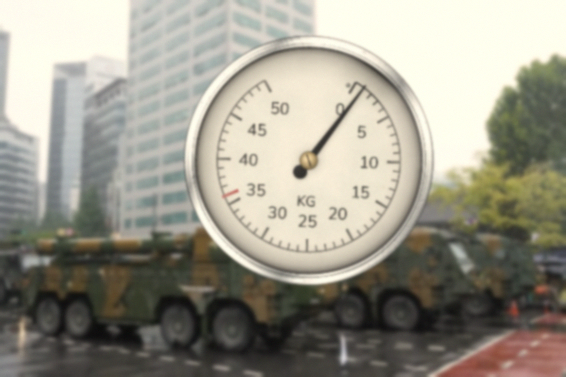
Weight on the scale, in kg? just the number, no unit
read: 1
